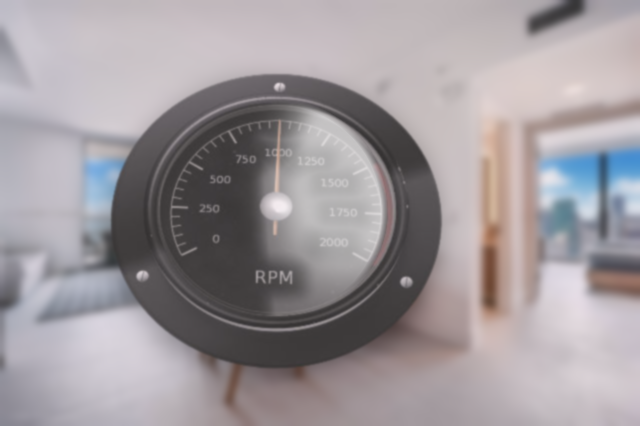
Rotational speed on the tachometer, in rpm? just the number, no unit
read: 1000
